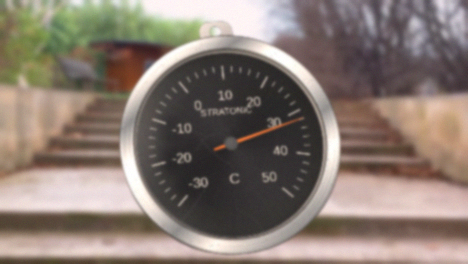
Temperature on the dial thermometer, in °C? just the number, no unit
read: 32
